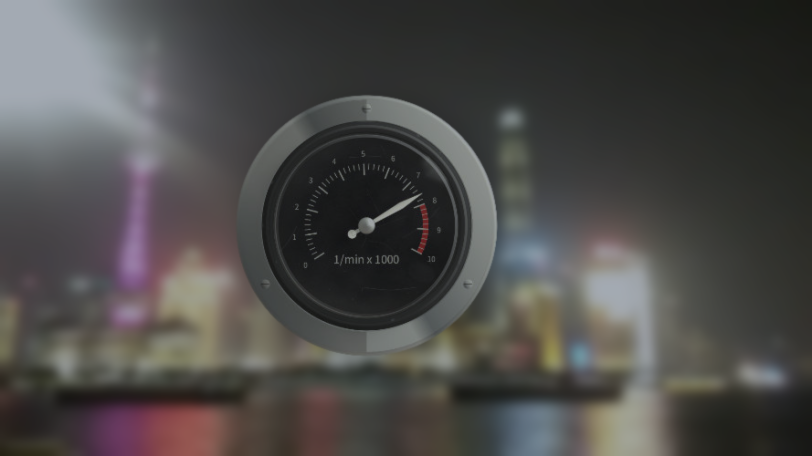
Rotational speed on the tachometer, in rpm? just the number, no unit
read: 7600
